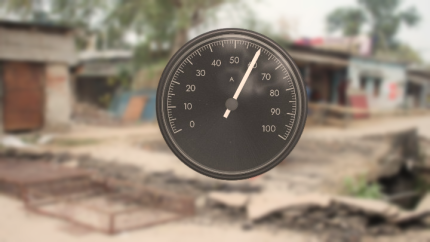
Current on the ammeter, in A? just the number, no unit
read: 60
